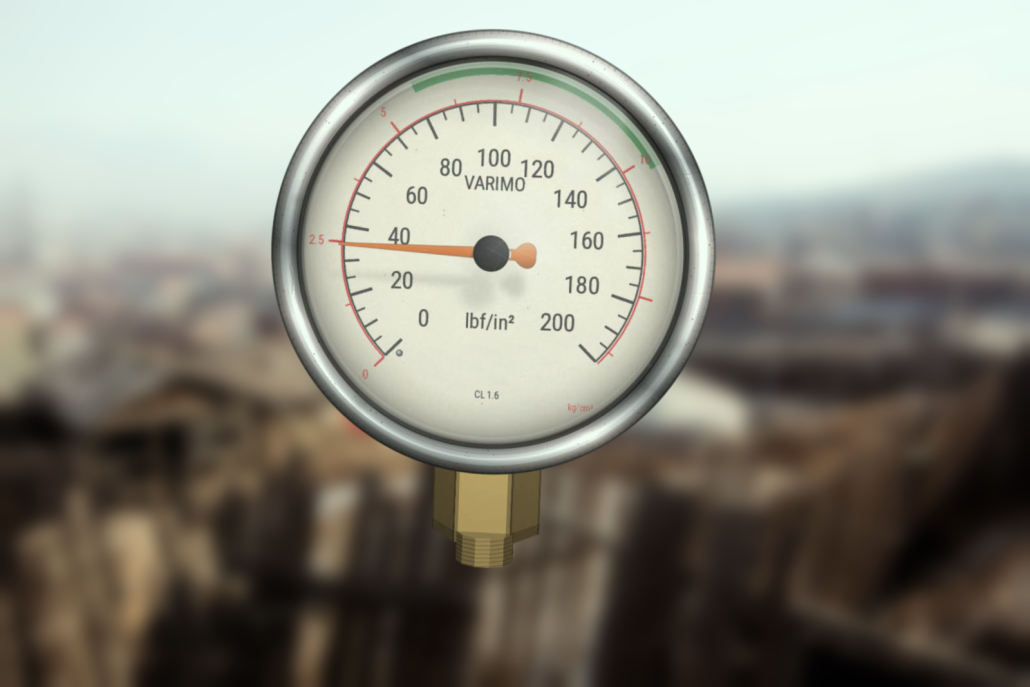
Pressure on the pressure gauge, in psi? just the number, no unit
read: 35
